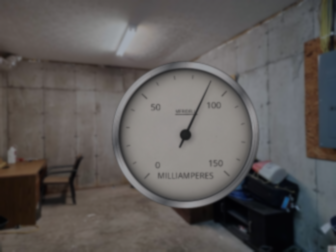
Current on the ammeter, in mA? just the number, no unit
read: 90
